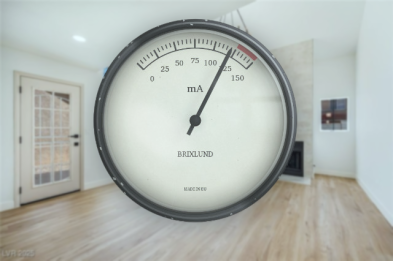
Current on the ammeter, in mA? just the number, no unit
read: 120
